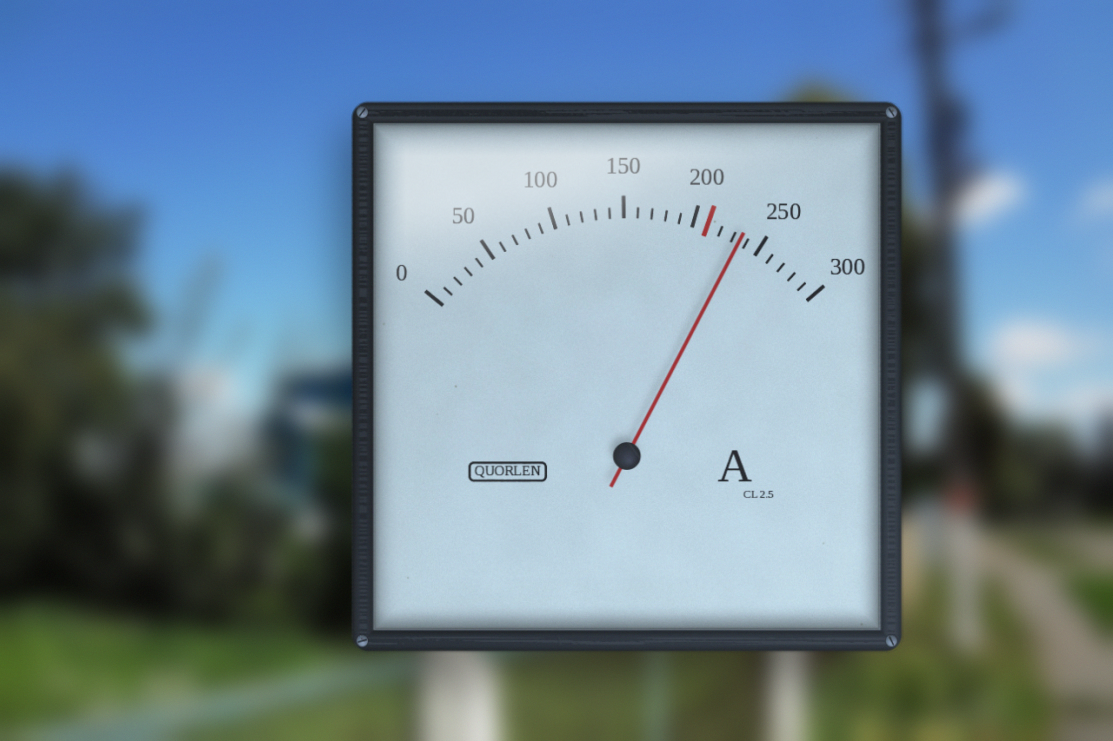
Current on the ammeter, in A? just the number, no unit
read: 235
